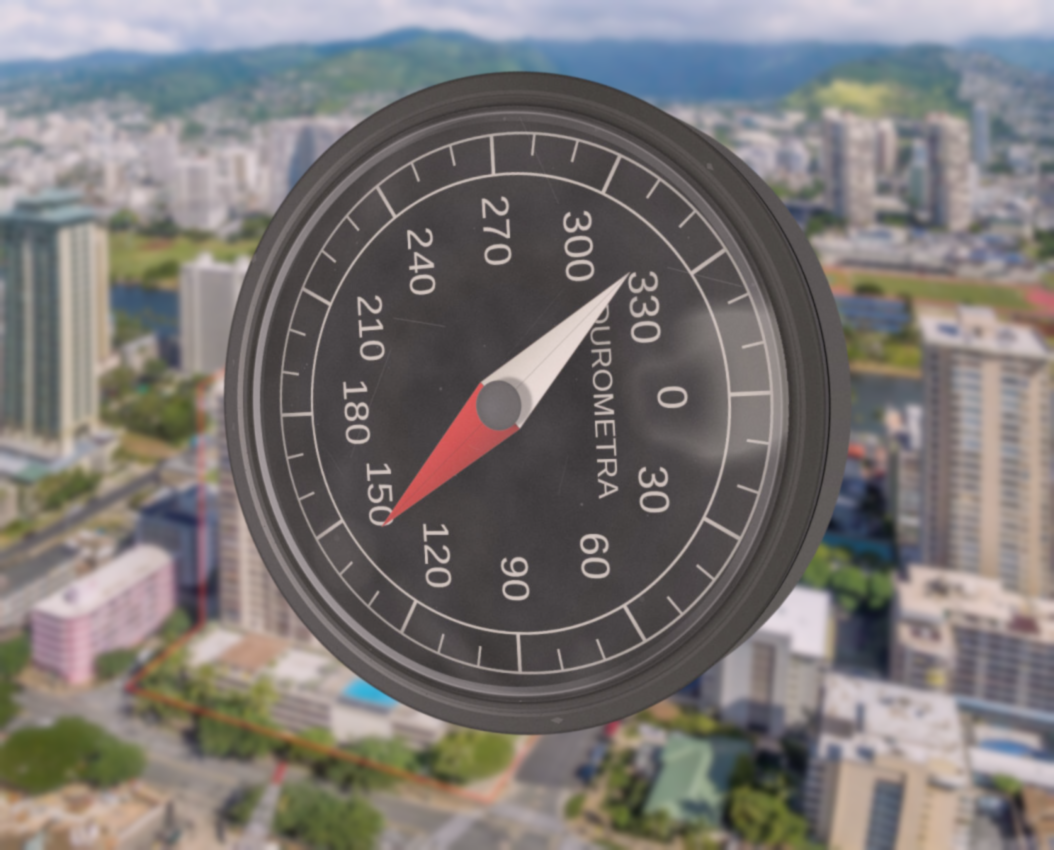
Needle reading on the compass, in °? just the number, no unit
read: 140
